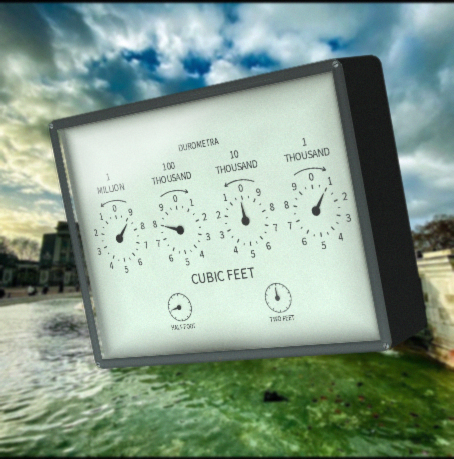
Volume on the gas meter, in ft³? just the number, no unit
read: 880100
